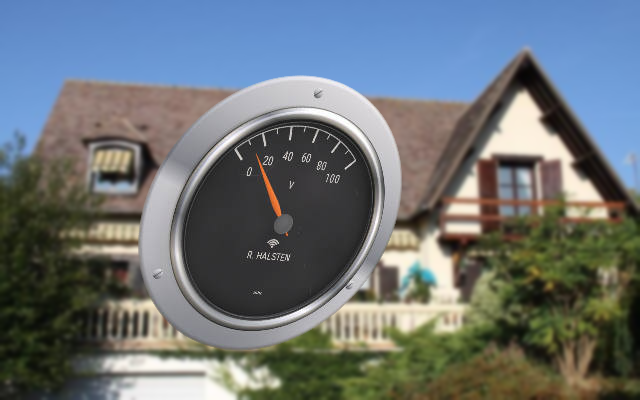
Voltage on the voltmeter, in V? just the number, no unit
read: 10
